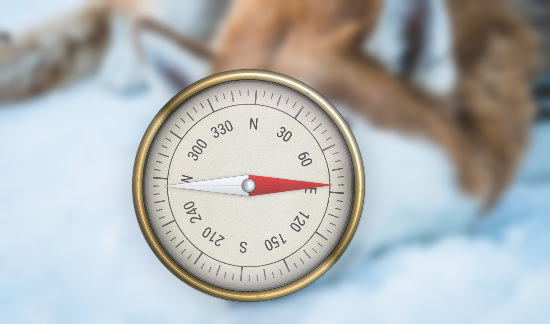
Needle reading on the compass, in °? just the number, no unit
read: 85
